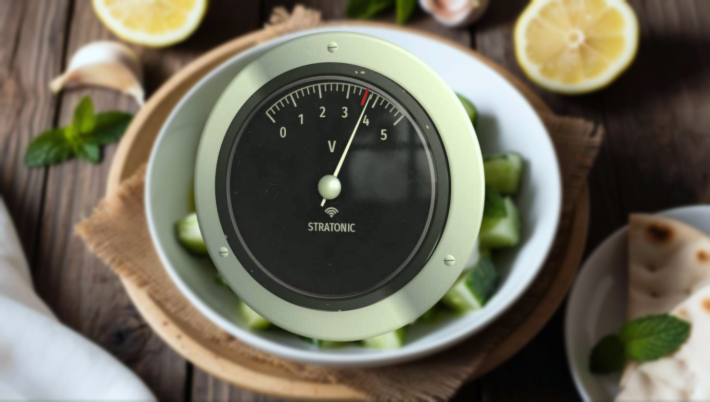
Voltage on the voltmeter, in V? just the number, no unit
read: 3.8
